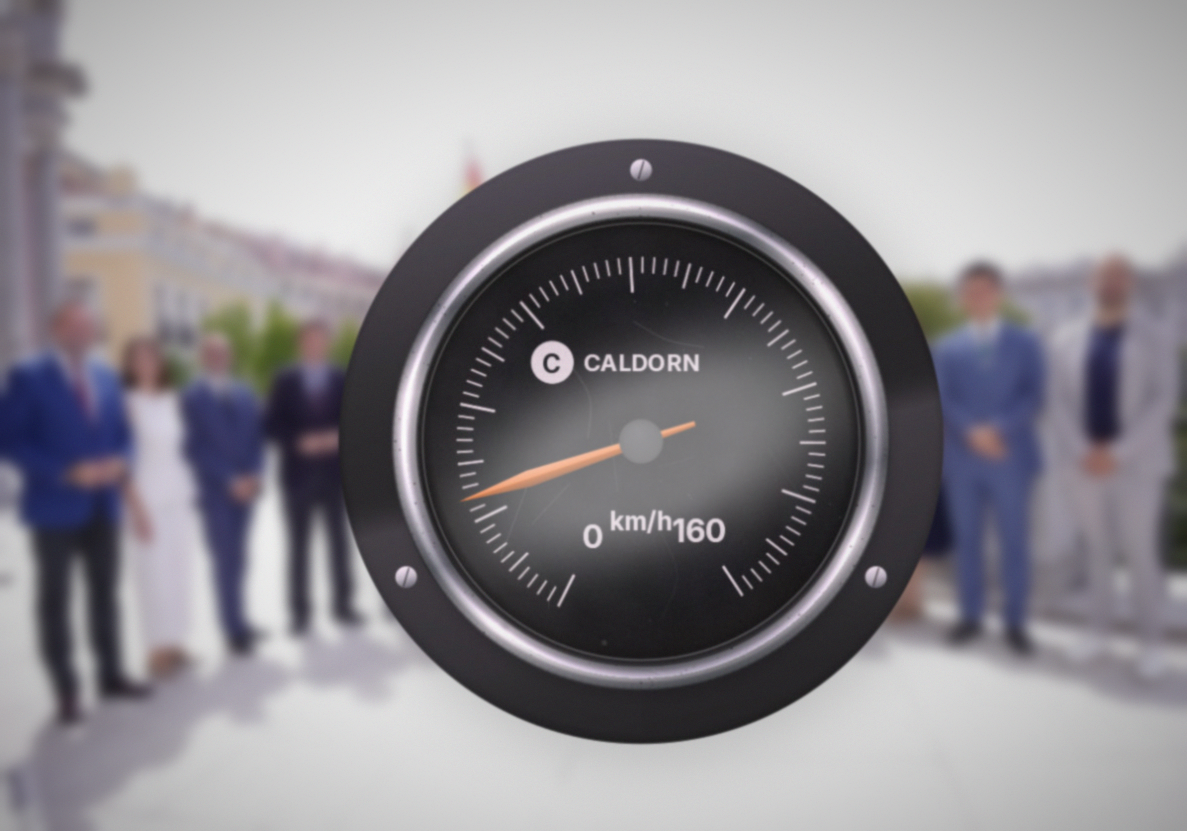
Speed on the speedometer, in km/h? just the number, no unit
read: 24
